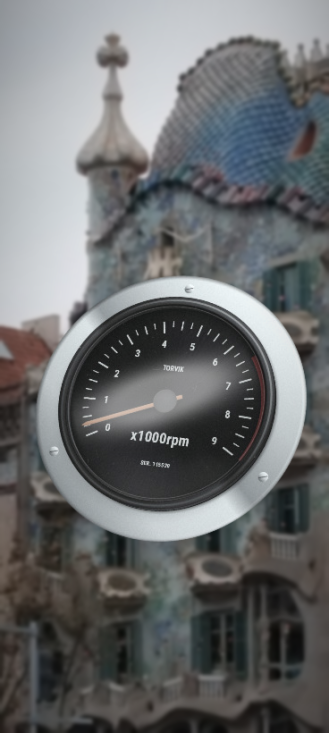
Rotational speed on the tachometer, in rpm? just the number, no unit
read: 250
